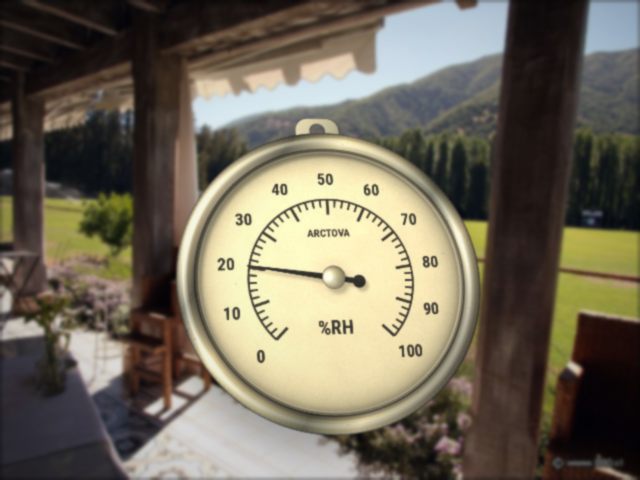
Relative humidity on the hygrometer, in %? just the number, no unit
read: 20
